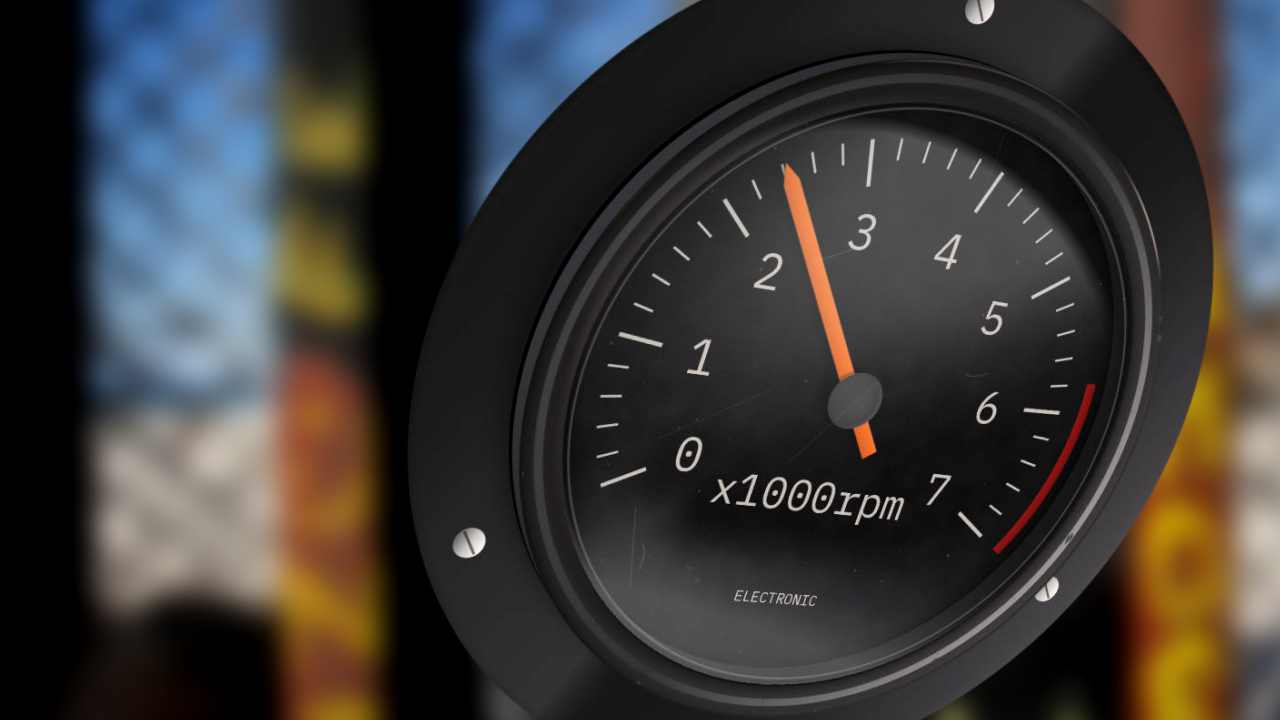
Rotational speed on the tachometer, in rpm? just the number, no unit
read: 2400
